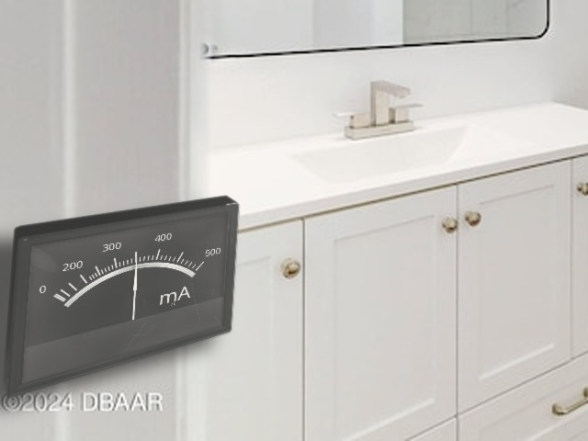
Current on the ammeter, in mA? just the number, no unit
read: 350
